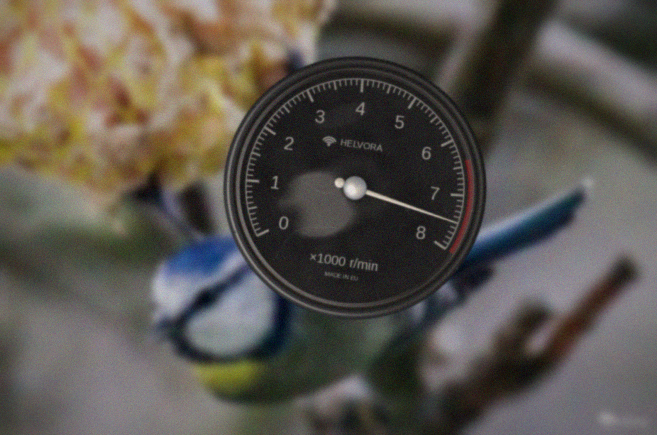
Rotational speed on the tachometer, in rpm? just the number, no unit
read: 7500
